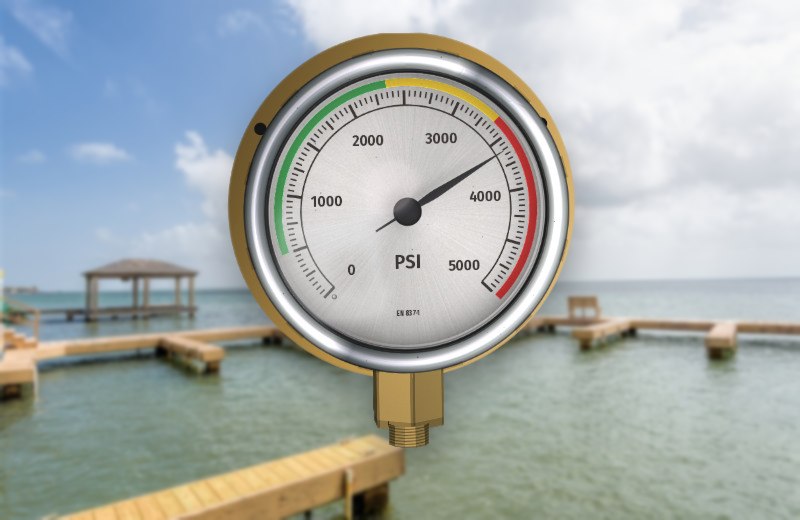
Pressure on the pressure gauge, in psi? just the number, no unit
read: 3600
